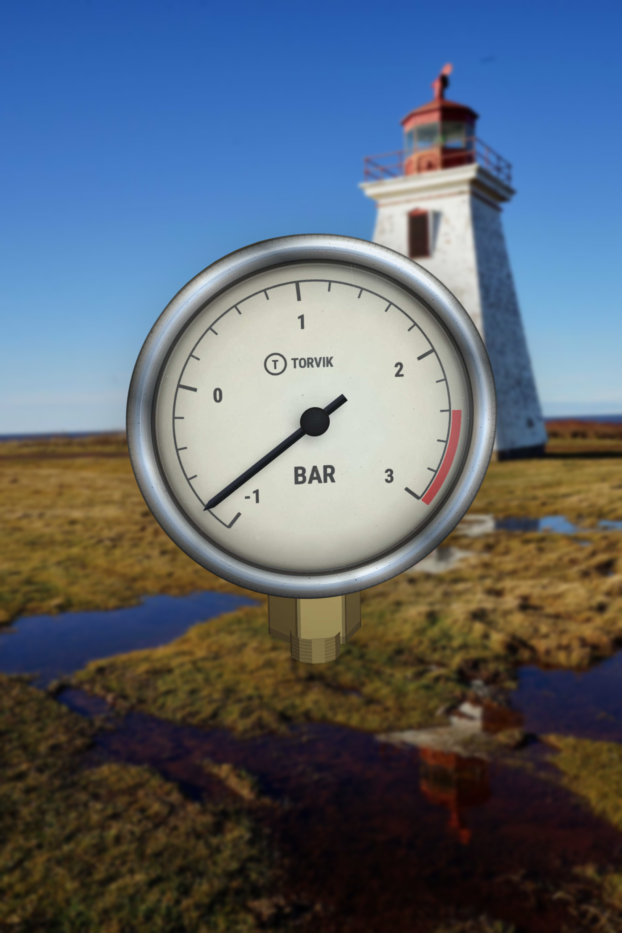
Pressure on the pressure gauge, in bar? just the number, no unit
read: -0.8
